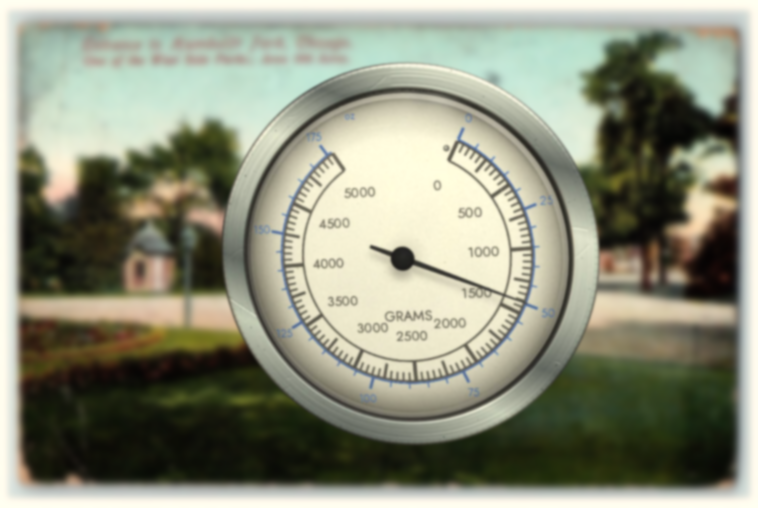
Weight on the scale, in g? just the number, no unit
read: 1400
